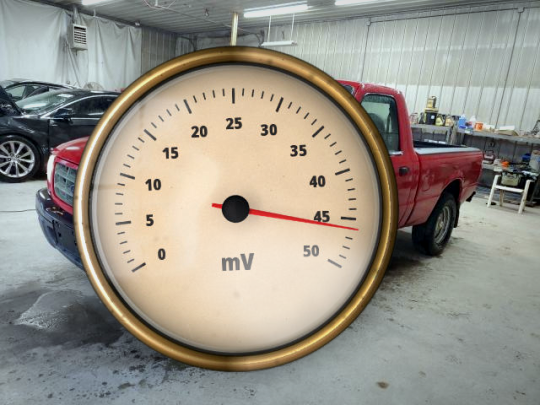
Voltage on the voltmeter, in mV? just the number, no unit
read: 46
